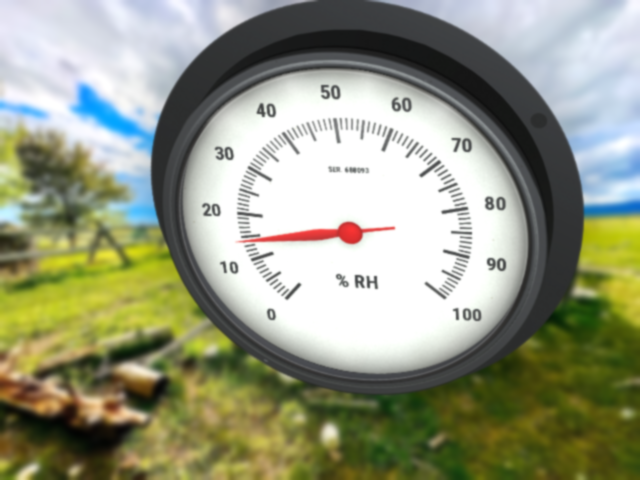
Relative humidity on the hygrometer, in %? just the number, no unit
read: 15
